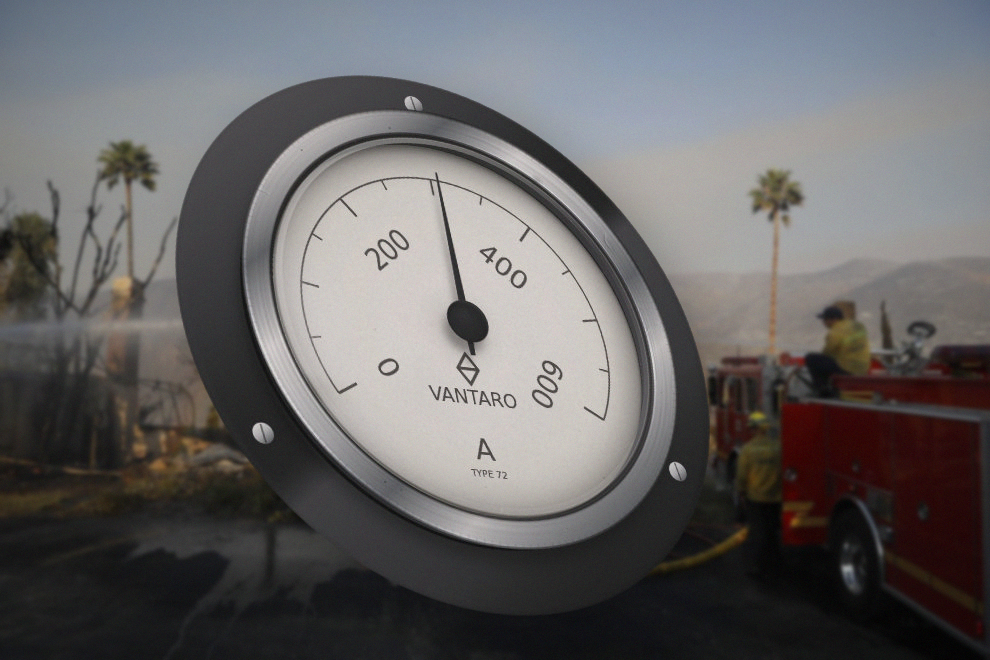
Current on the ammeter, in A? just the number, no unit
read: 300
